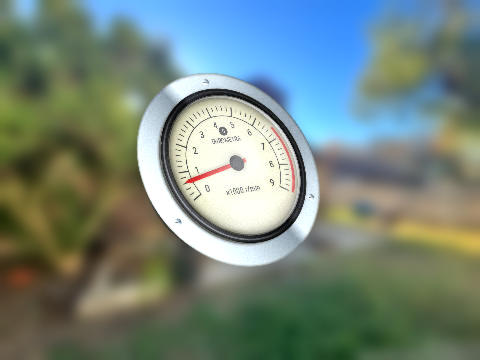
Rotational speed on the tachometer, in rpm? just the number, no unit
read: 600
